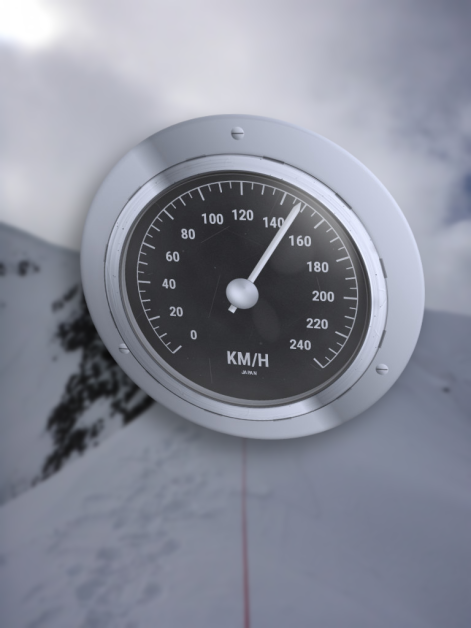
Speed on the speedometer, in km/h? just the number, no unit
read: 147.5
